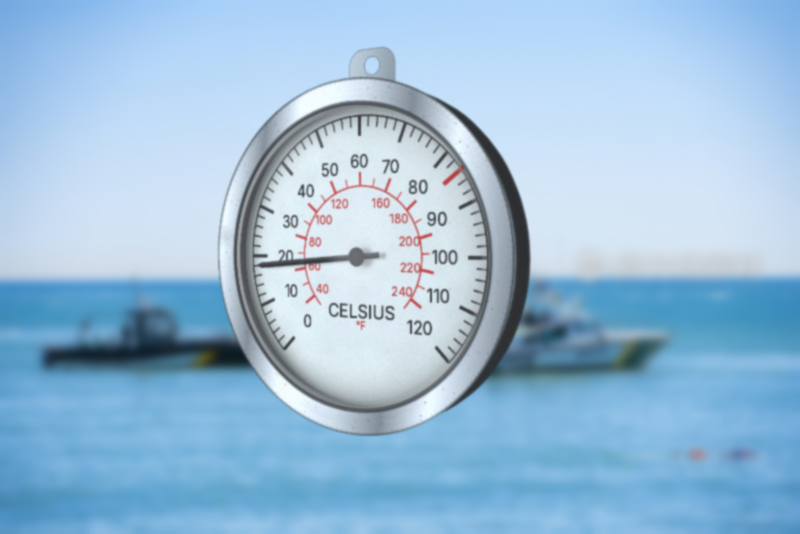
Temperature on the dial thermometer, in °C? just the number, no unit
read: 18
